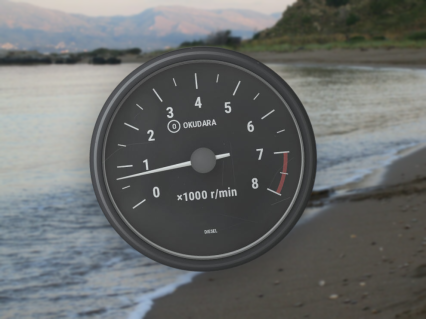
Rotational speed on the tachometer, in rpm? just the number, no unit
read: 750
